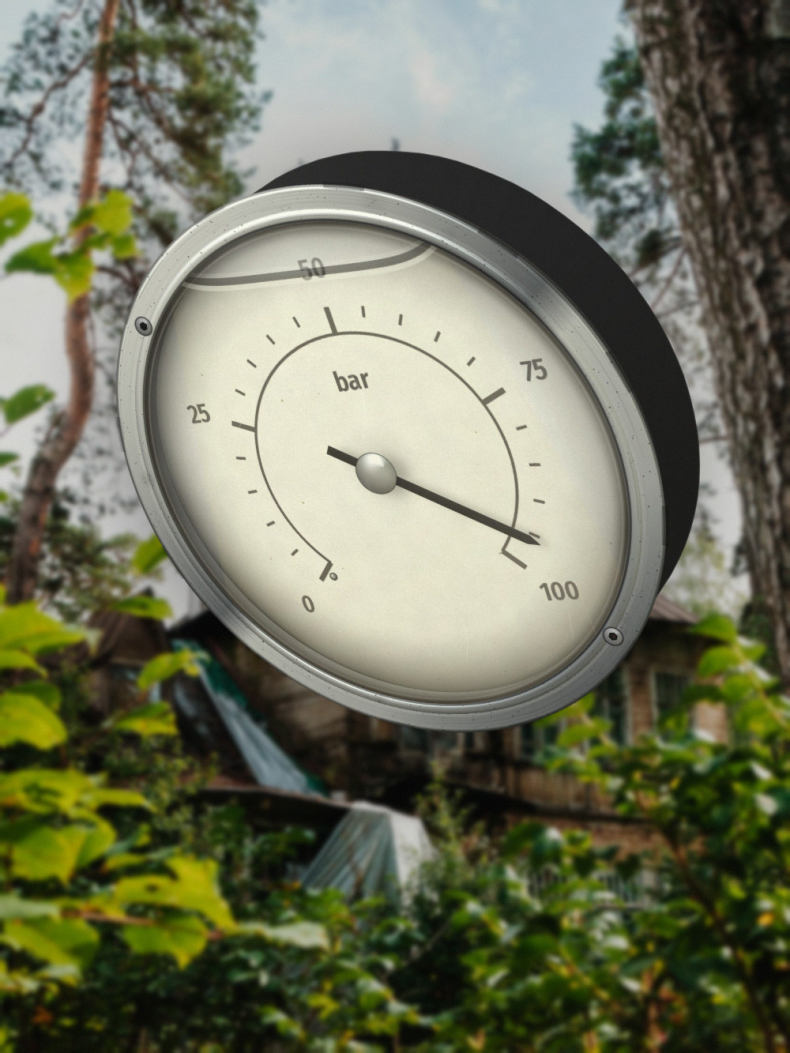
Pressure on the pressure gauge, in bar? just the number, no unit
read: 95
